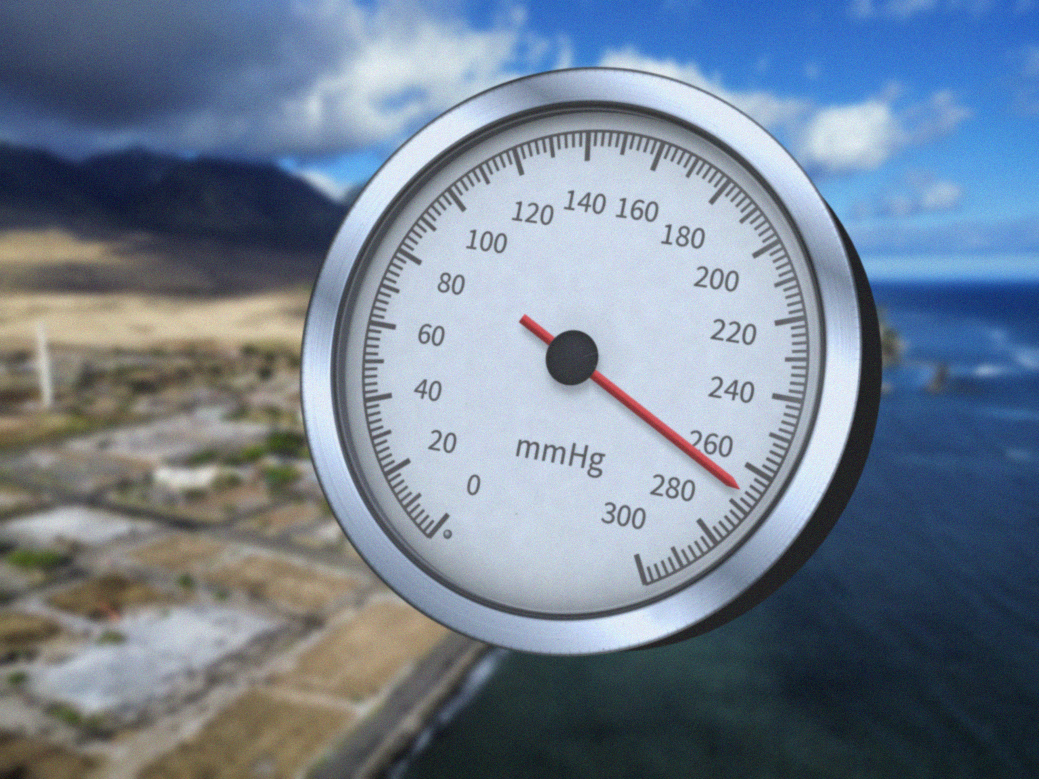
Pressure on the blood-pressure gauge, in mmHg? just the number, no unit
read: 266
